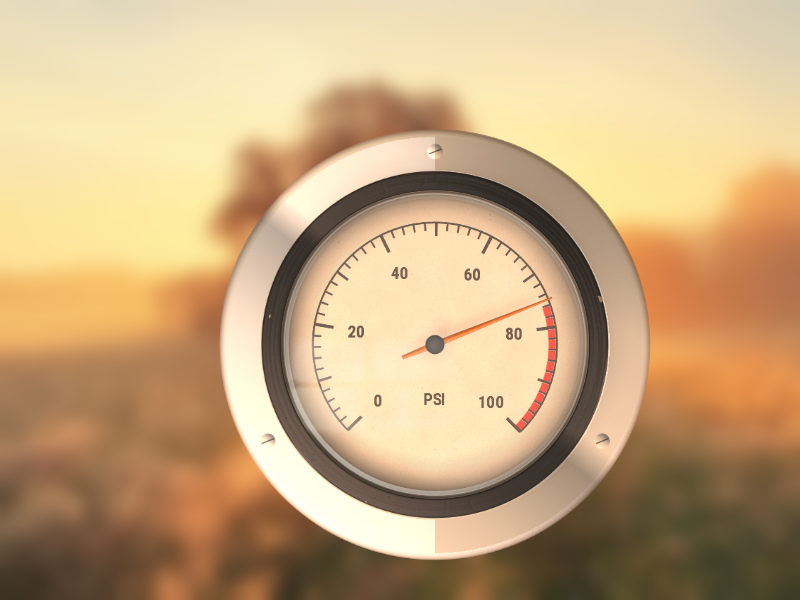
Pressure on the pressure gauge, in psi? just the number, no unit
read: 75
